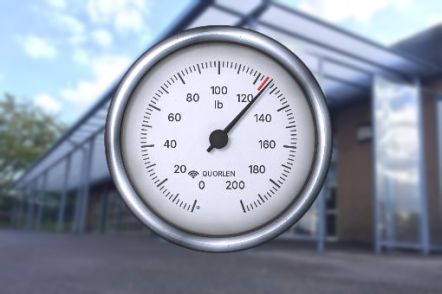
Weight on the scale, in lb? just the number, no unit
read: 126
